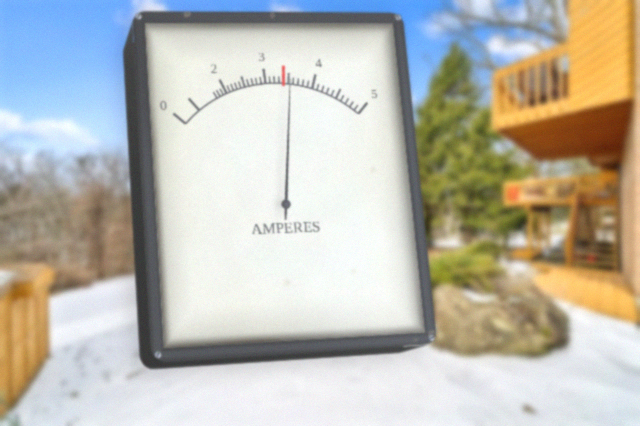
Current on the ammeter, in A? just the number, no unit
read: 3.5
